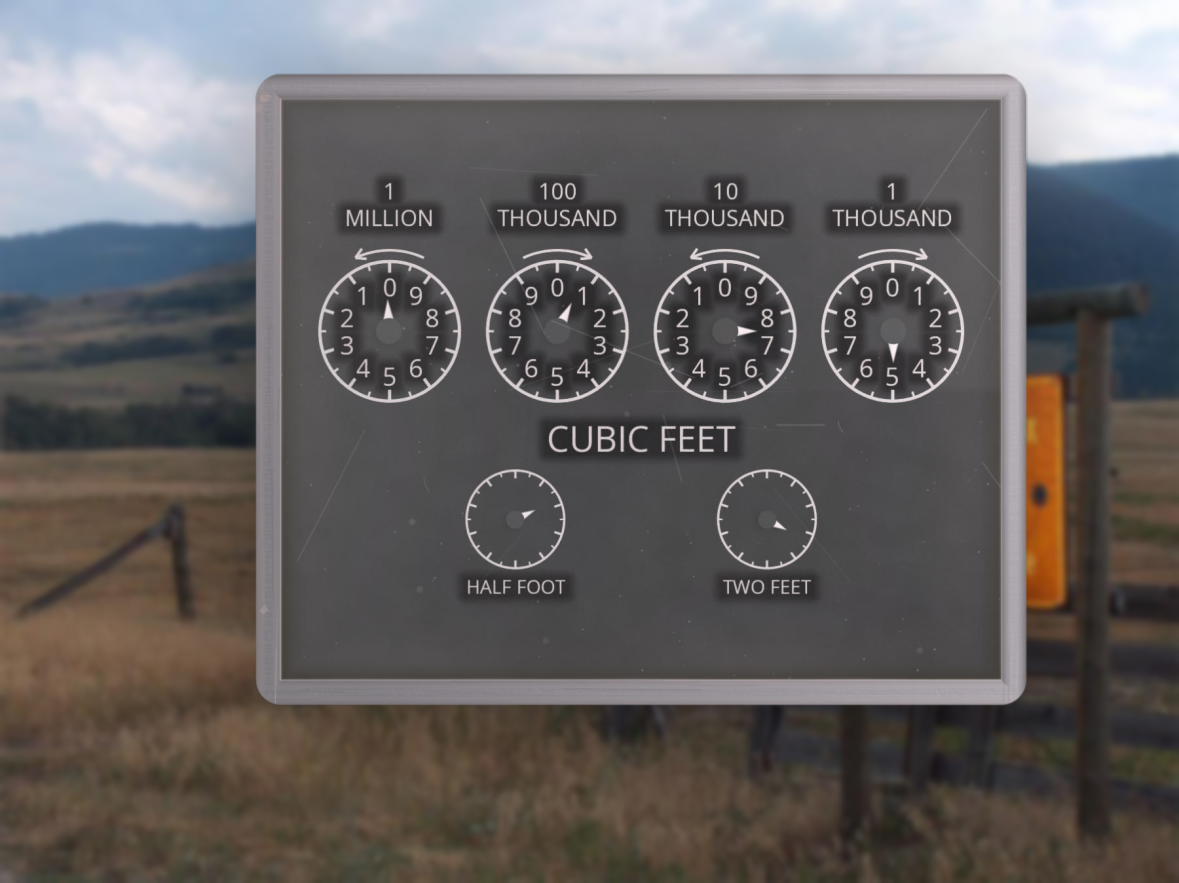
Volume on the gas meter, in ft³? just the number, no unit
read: 7500
